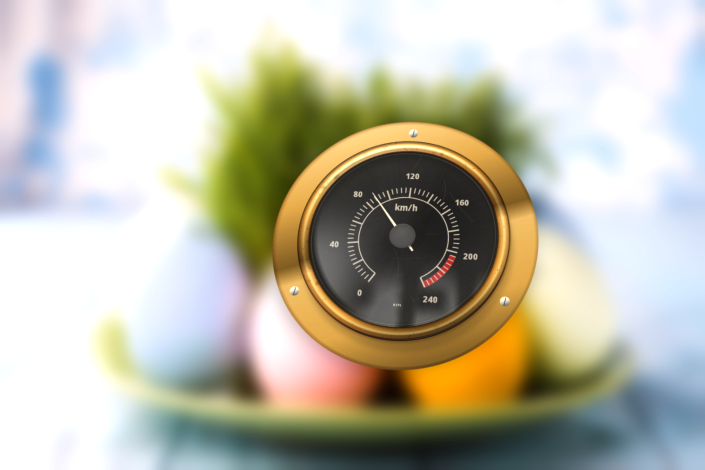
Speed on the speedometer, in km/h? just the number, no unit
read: 88
